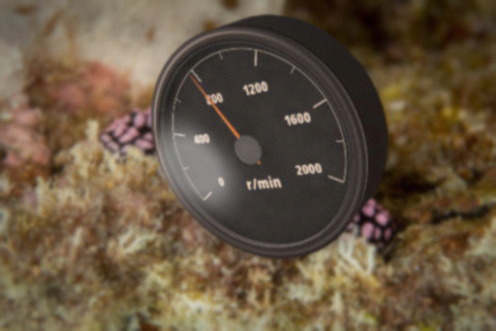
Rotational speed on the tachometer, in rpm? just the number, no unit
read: 800
